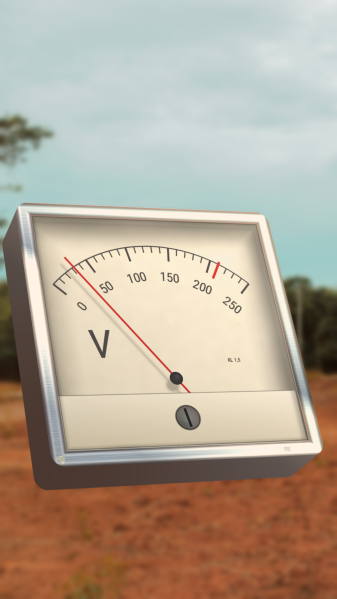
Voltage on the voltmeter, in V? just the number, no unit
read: 30
